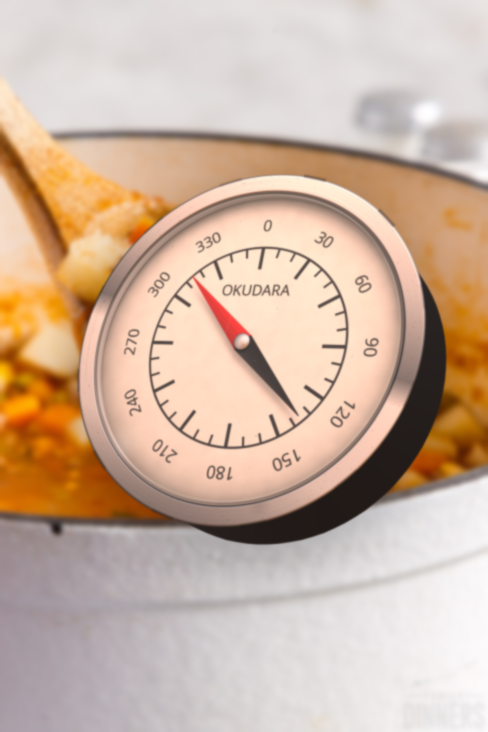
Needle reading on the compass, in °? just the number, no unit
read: 315
